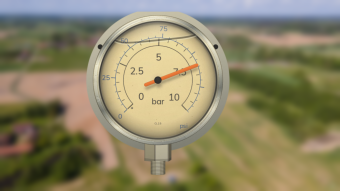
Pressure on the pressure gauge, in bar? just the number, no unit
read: 7.5
